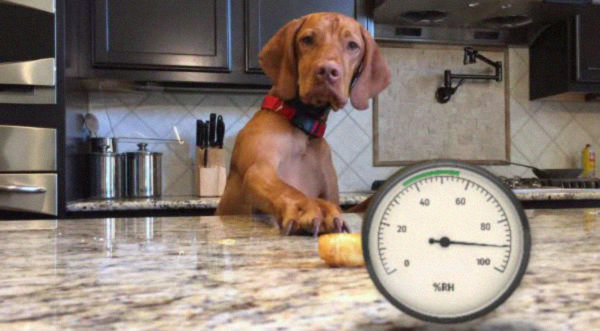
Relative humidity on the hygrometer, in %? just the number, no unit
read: 90
